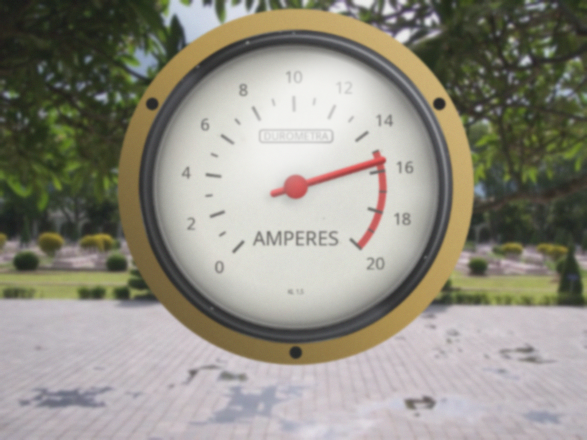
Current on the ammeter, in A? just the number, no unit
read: 15.5
